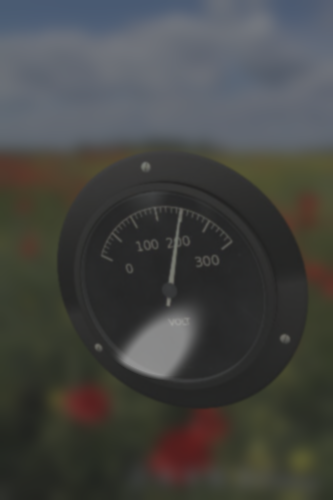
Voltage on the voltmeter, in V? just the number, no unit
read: 200
